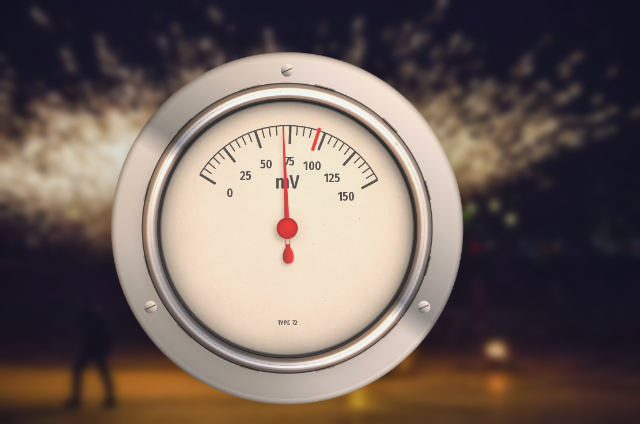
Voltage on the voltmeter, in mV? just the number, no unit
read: 70
